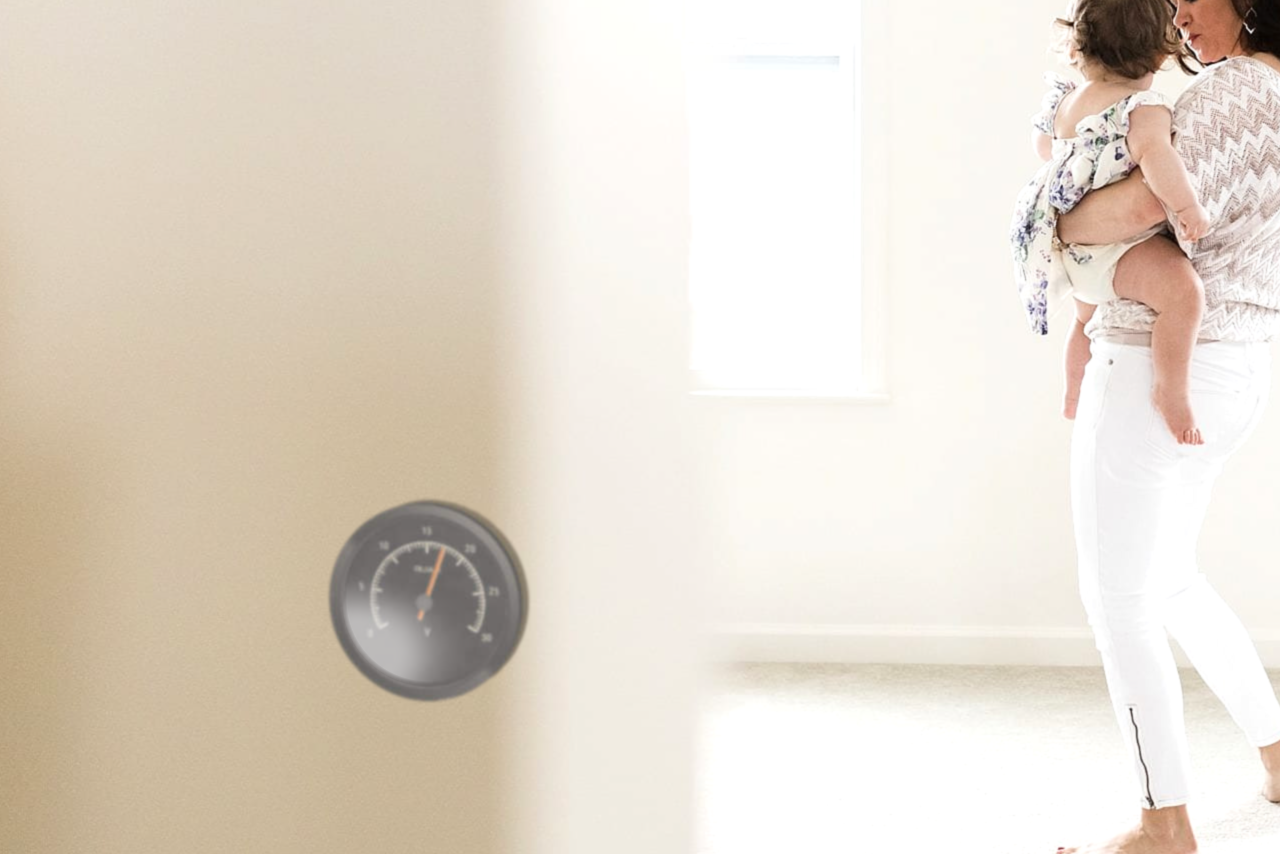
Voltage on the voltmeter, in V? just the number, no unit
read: 17.5
